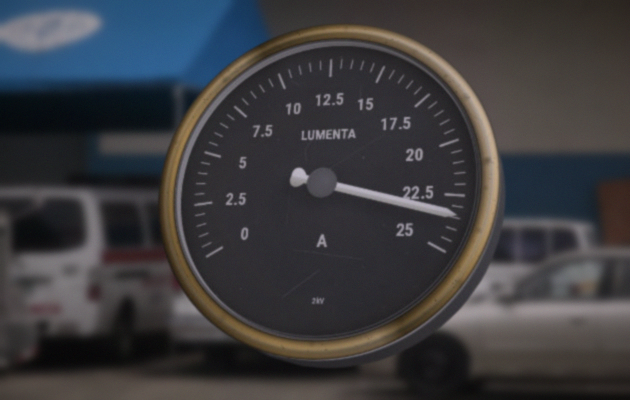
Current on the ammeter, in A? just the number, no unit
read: 23.5
